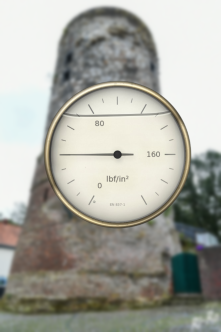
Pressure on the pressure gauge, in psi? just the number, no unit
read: 40
